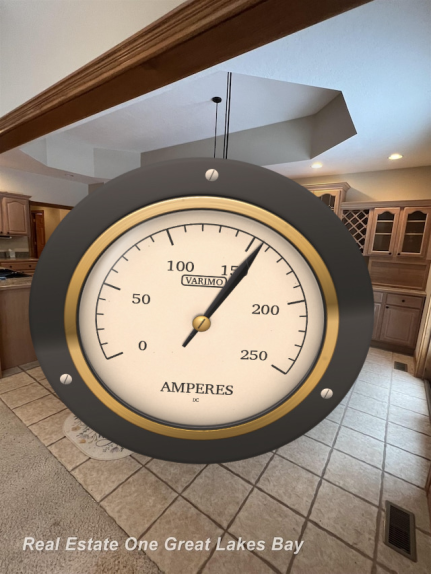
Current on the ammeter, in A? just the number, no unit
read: 155
